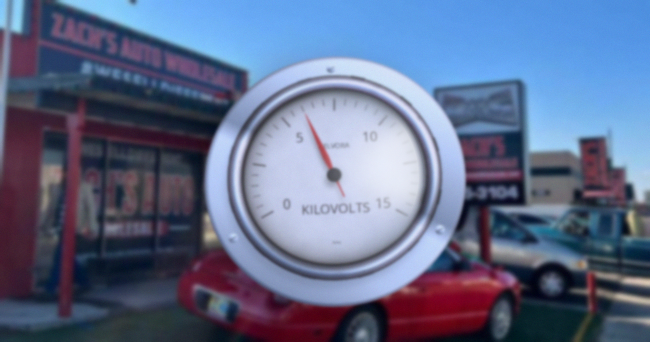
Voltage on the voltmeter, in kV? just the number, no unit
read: 6
